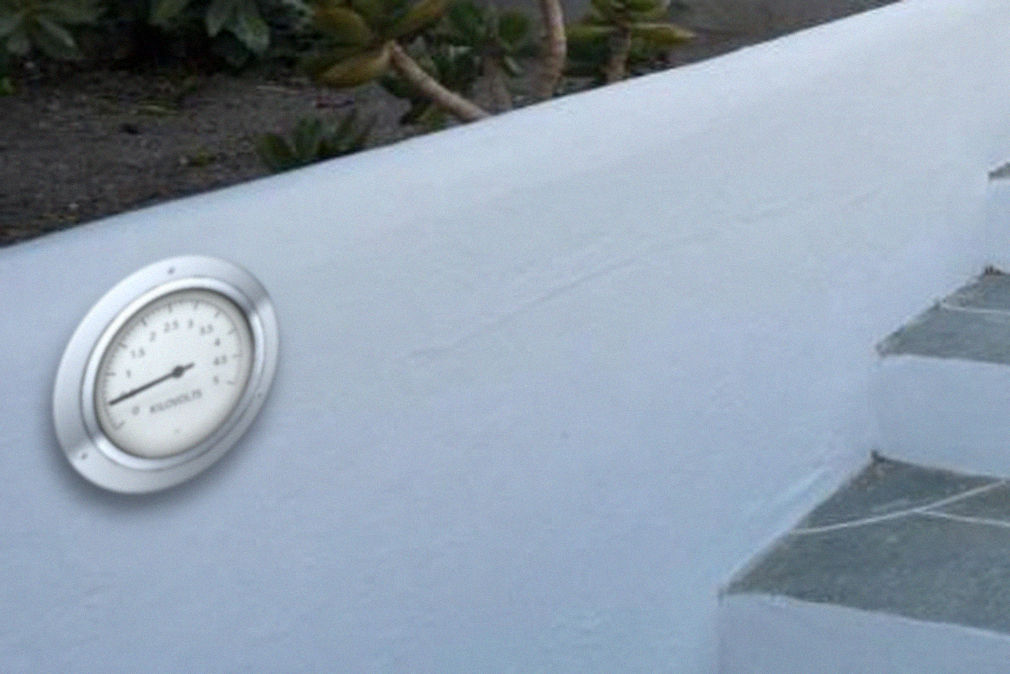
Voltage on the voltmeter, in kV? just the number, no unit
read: 0.5
